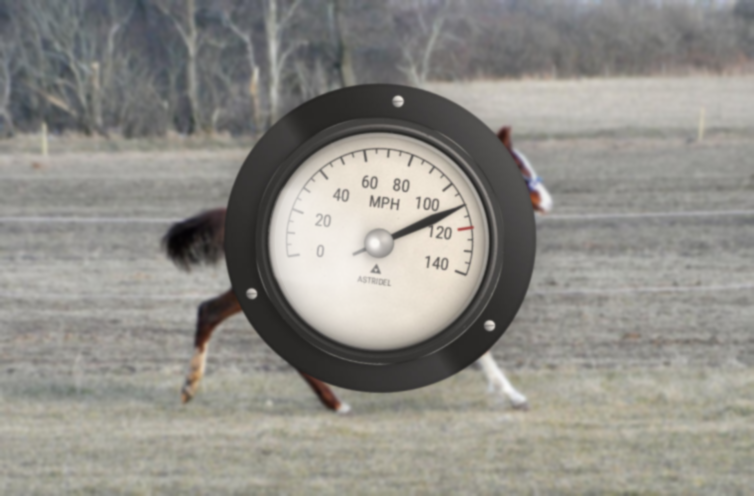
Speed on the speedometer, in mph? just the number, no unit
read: 110
